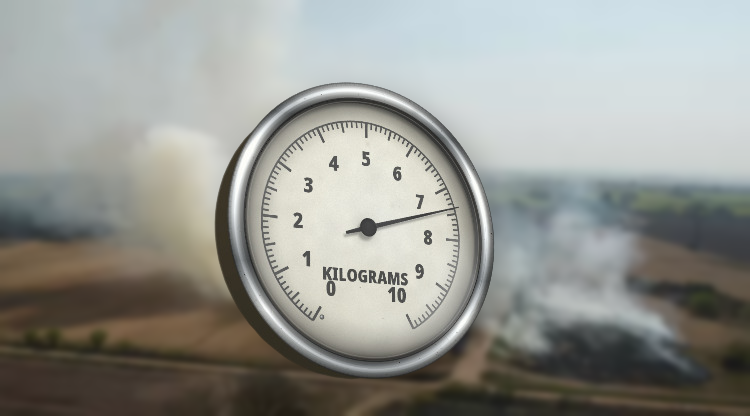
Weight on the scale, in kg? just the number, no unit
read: 7.4
